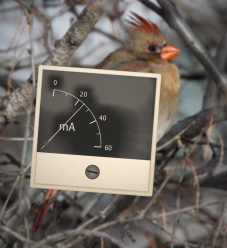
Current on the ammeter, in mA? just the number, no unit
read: 25
